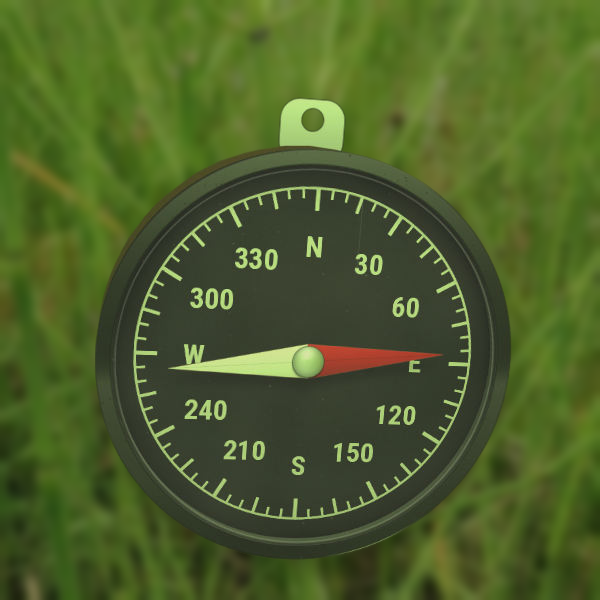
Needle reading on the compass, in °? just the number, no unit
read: 85
